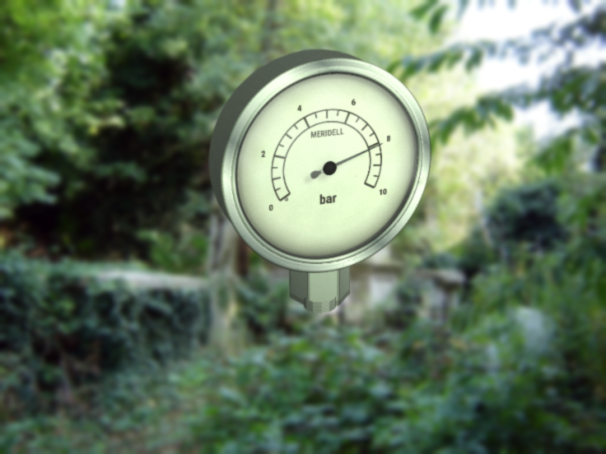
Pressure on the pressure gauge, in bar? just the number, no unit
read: 8
